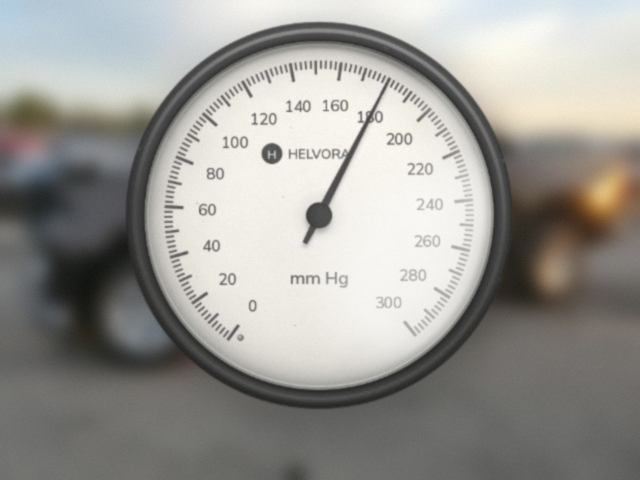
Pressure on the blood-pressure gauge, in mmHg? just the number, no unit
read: 180
